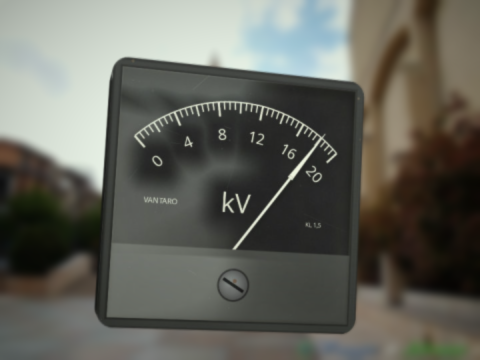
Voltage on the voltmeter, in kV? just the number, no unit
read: 18
